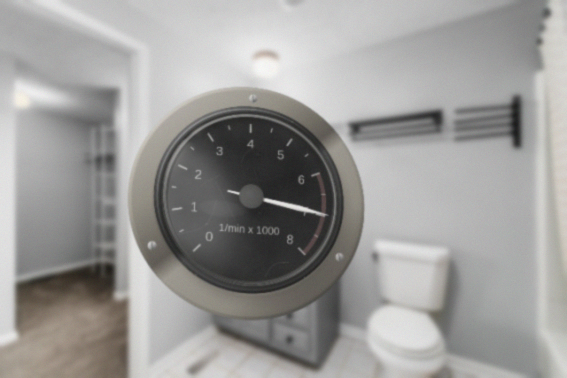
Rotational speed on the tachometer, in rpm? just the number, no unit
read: 7000
